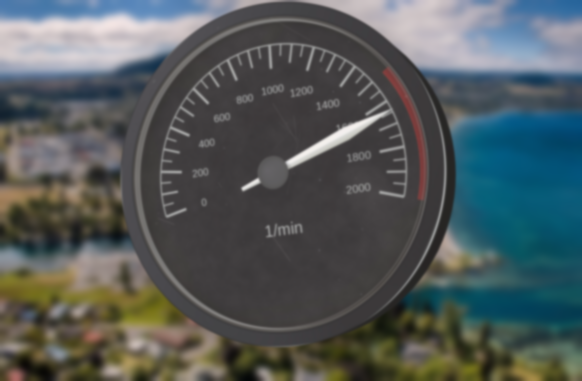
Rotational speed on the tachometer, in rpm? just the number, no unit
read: 1650
